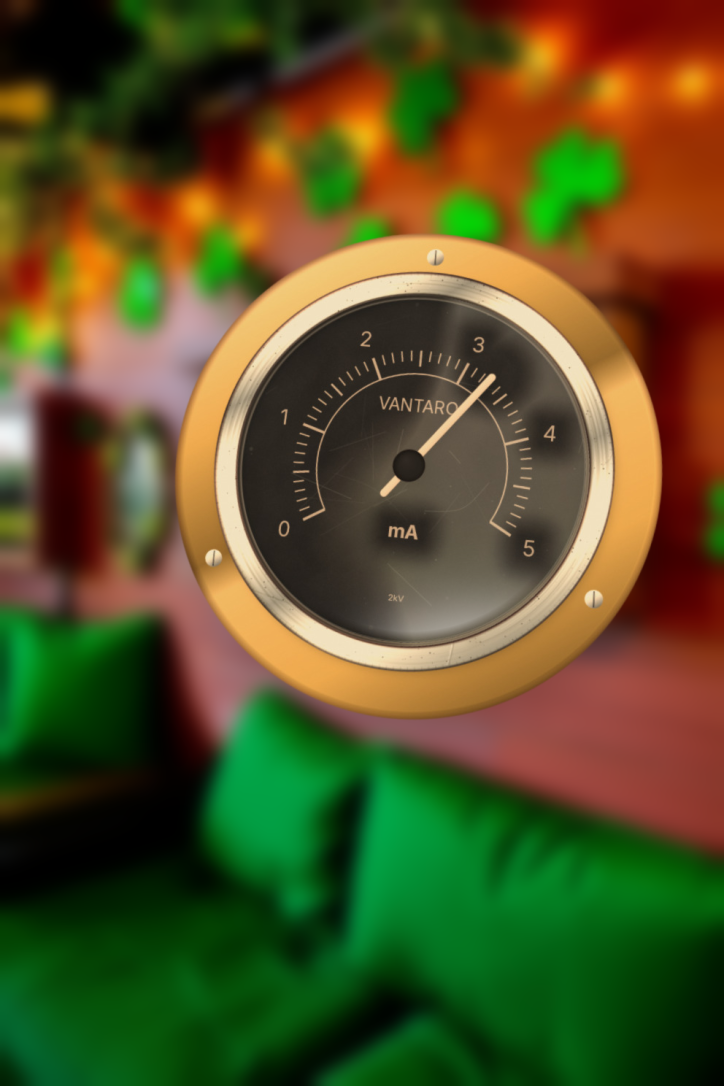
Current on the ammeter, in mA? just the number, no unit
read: 3.3
